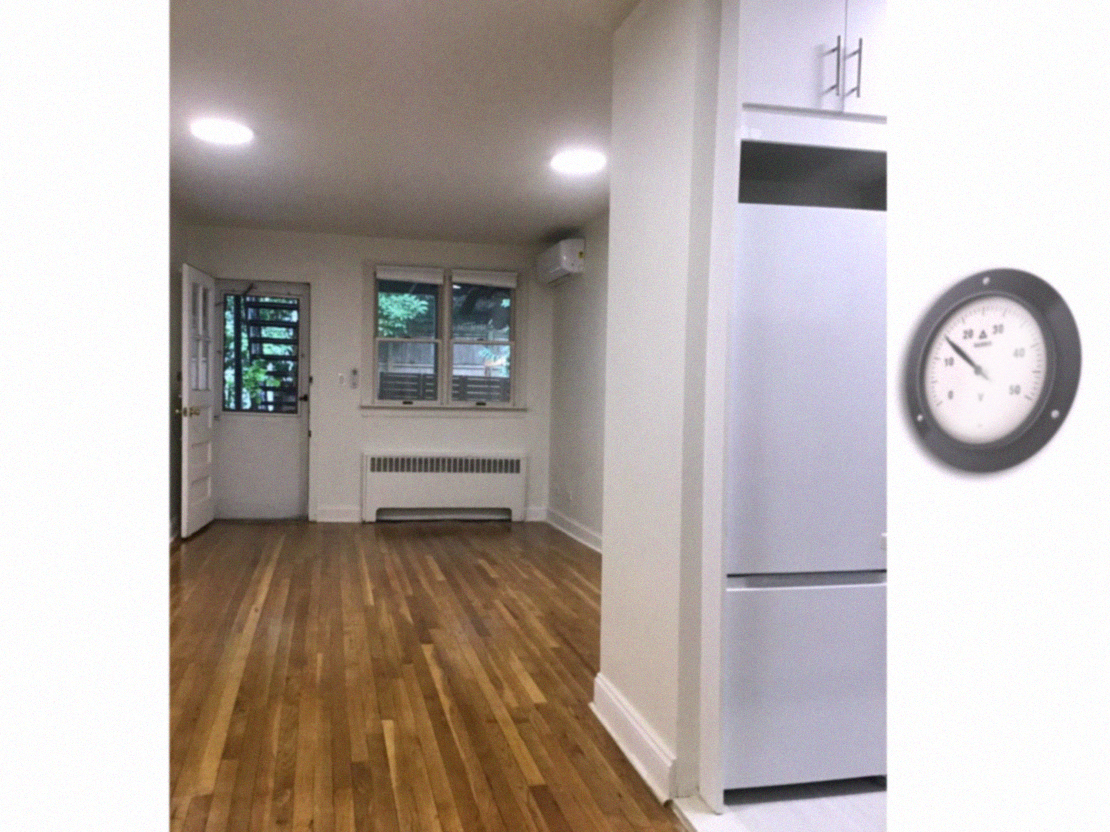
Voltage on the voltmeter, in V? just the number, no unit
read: 15
